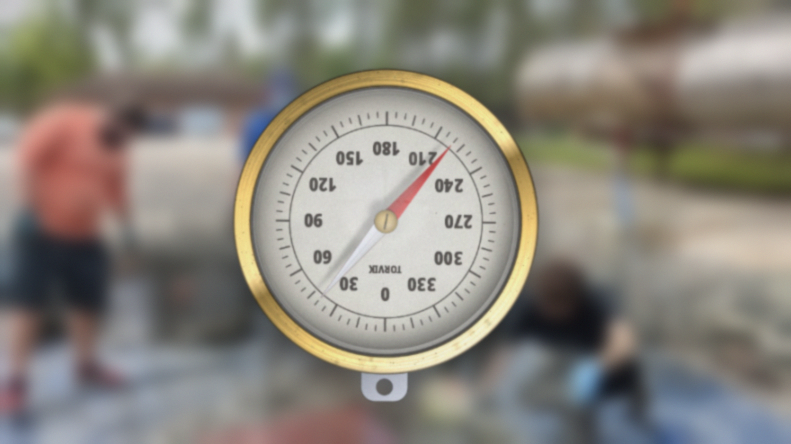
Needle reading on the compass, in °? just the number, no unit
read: 220
